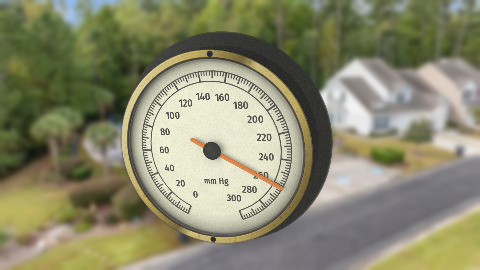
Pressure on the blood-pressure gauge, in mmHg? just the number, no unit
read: 260
